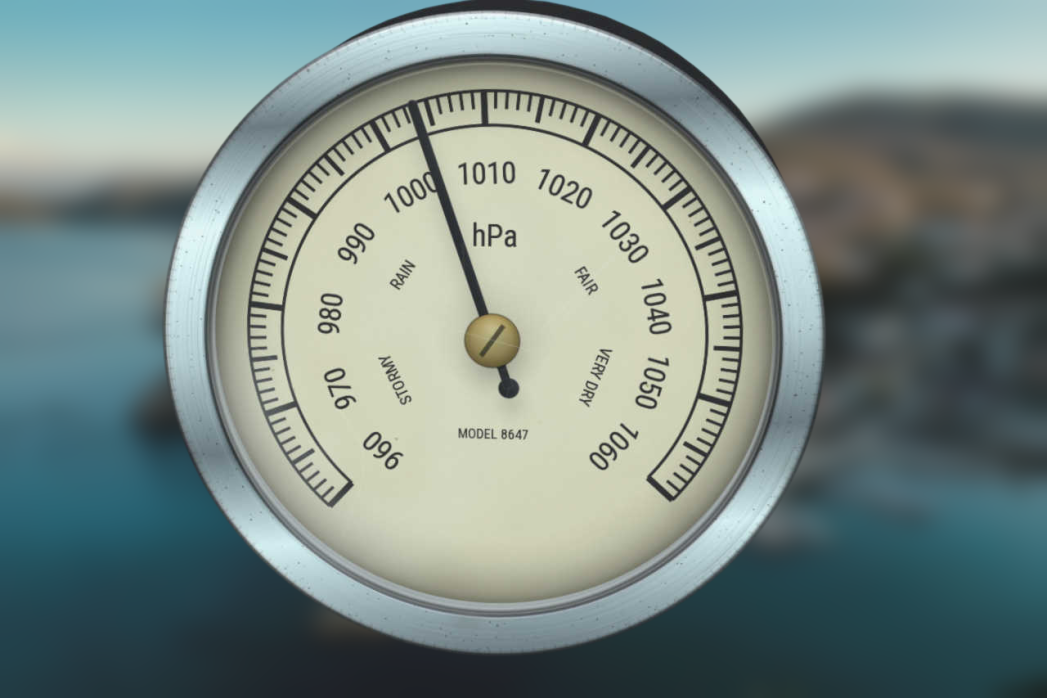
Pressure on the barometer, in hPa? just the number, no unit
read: 1004
